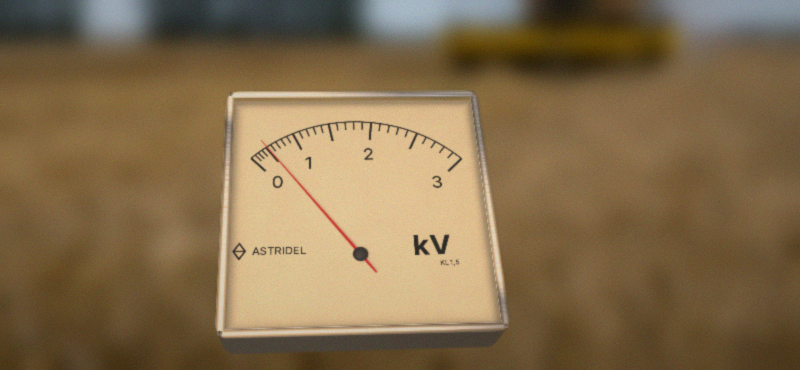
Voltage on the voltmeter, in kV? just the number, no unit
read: 0.5
